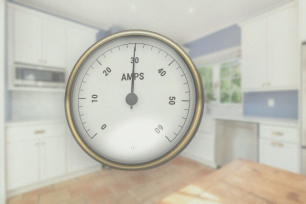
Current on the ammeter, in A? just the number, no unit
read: 30
